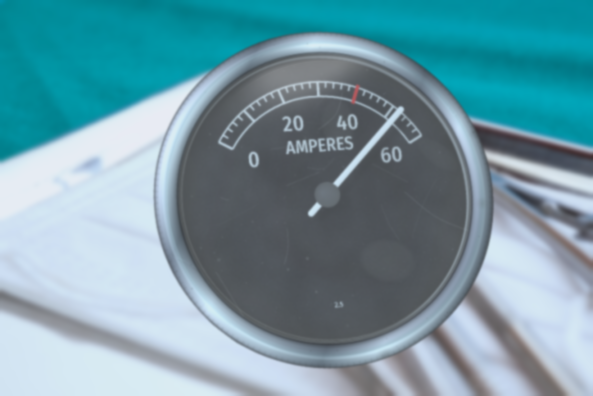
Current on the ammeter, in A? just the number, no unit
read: 52
